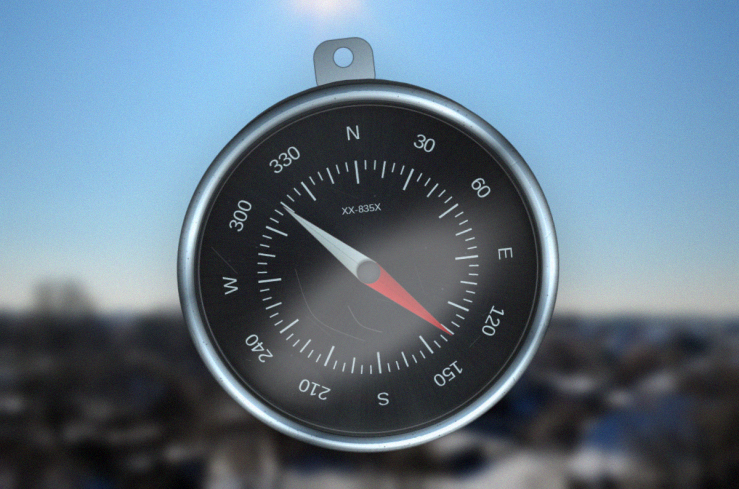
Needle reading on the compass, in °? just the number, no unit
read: 135
